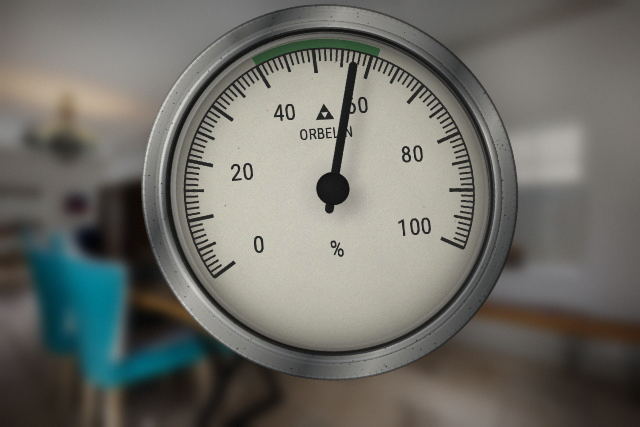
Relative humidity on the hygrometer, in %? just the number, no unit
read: 57
